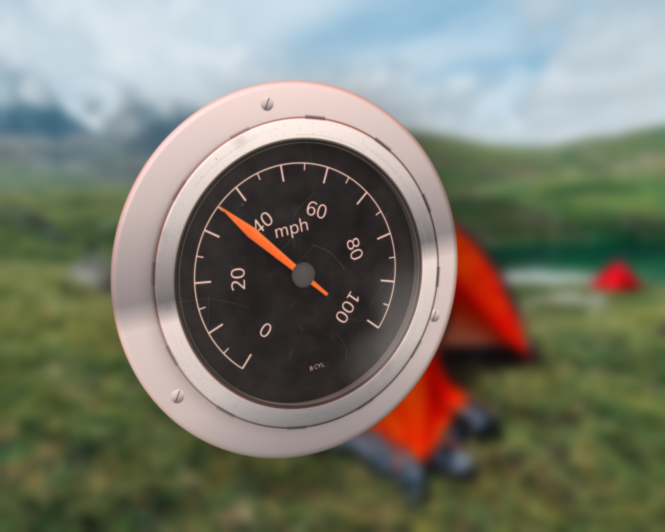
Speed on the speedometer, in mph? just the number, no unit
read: 35
